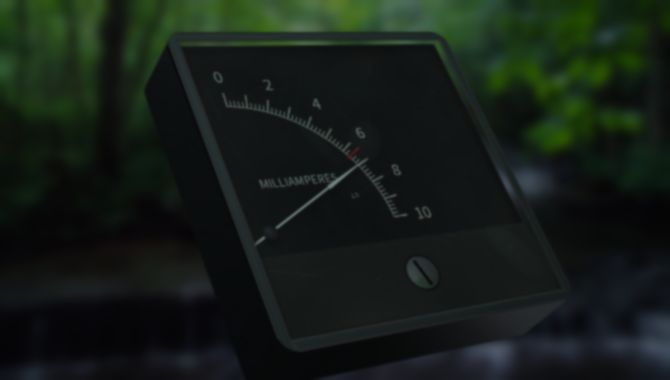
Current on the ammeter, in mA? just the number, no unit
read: 7
